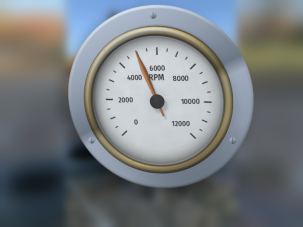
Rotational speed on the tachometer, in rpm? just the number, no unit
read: 5000
